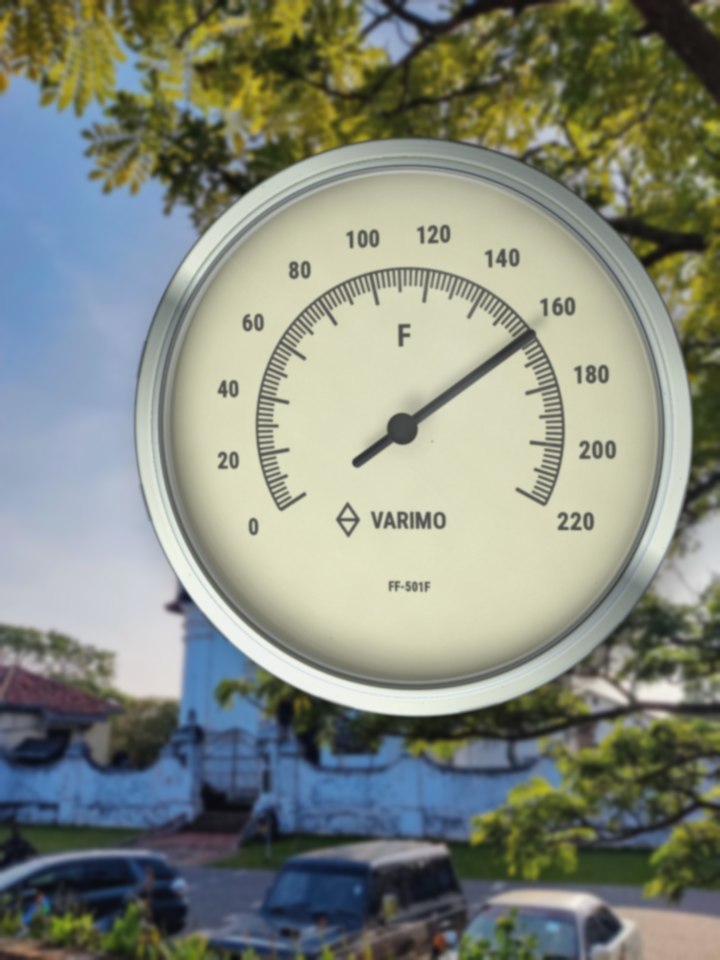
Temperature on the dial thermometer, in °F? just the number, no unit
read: 162
